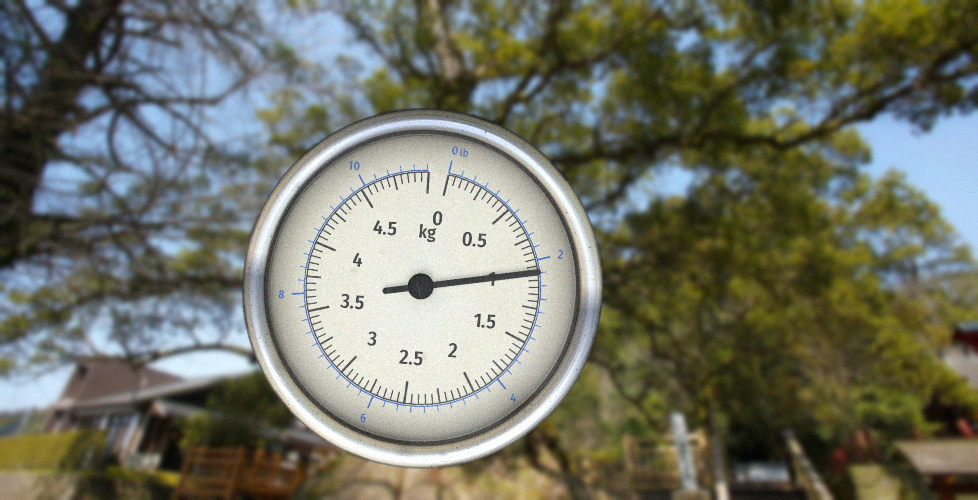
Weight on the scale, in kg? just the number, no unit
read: 1
